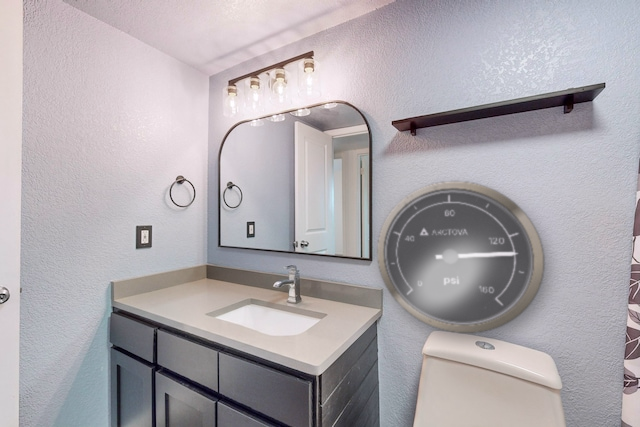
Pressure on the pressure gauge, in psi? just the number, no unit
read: 130
